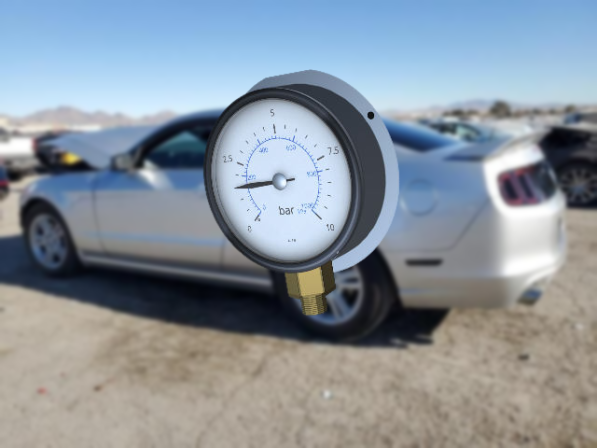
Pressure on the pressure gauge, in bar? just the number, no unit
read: 1.5
